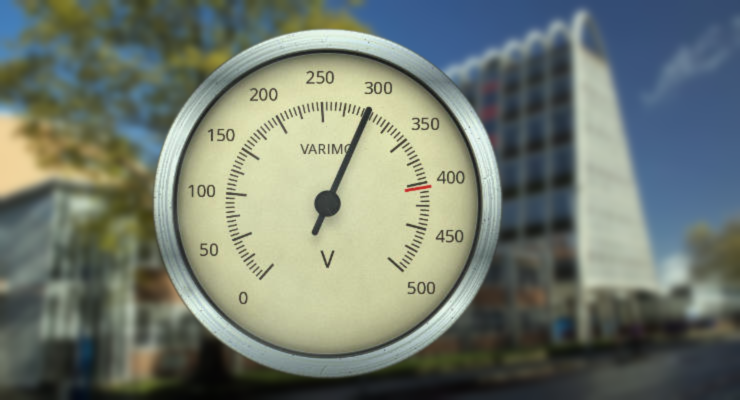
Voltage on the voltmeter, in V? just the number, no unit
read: 300
